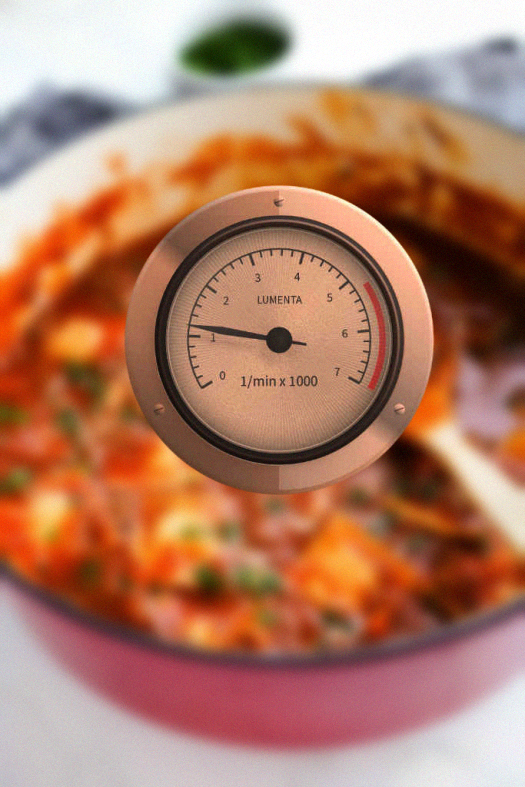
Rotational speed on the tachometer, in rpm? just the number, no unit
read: 1200
